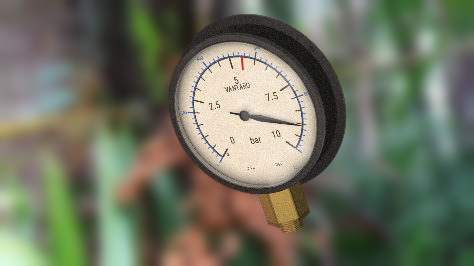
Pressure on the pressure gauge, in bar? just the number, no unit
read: 9
